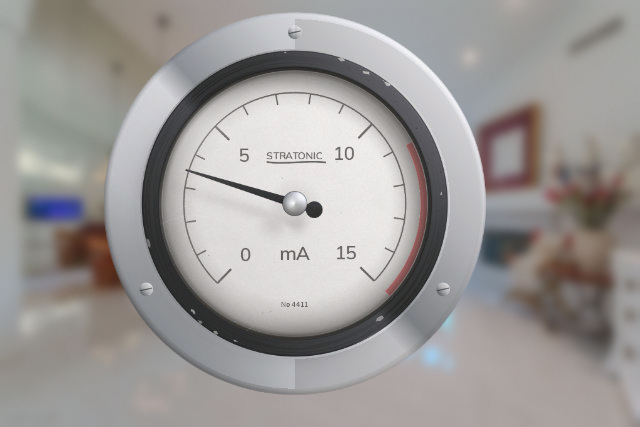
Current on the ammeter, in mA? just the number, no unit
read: 3.5
